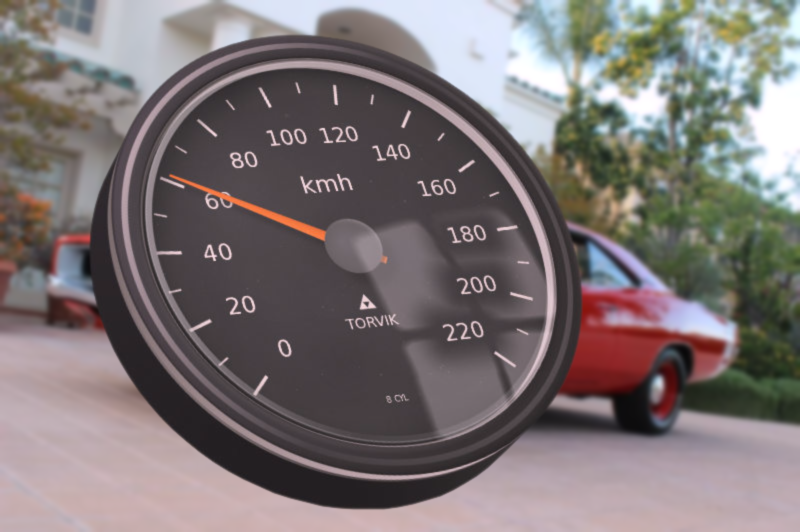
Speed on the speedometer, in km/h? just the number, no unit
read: 60
